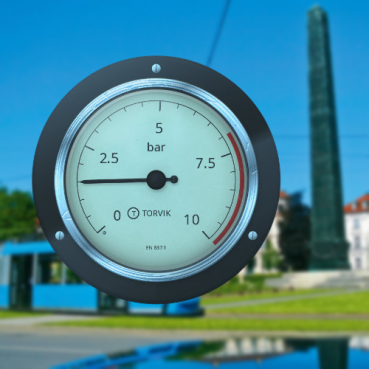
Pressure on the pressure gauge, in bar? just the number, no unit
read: 1.5
